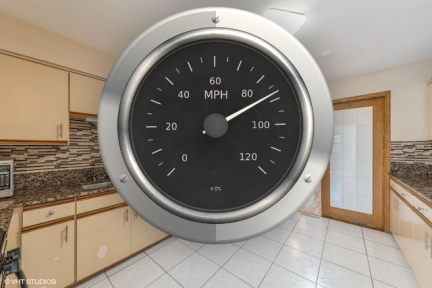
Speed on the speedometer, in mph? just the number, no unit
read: 87.5
